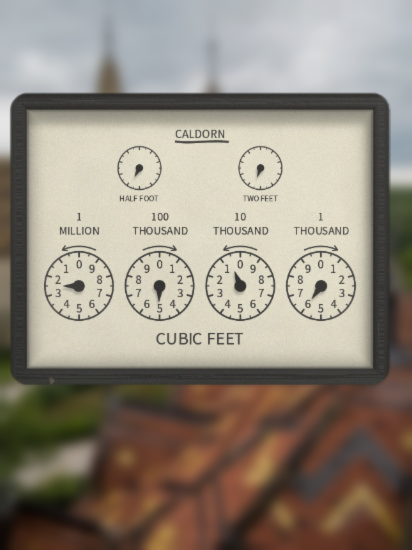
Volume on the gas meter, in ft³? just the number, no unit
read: 250600
